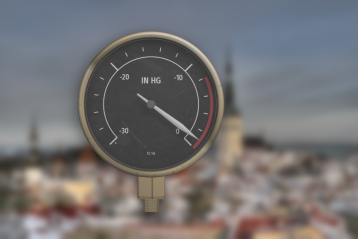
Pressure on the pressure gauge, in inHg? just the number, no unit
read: -1
